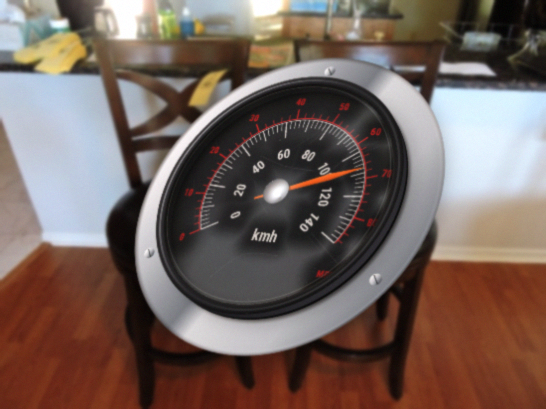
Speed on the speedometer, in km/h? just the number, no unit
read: 110
